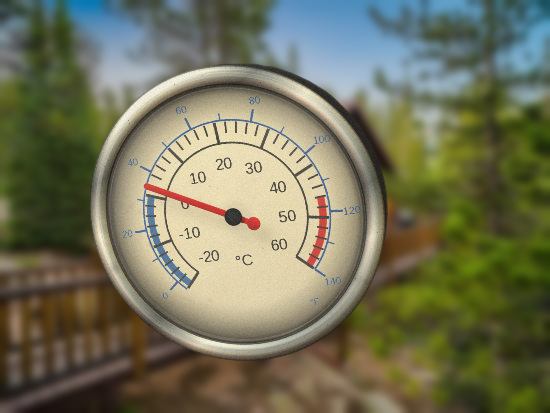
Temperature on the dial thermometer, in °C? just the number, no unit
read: 2
